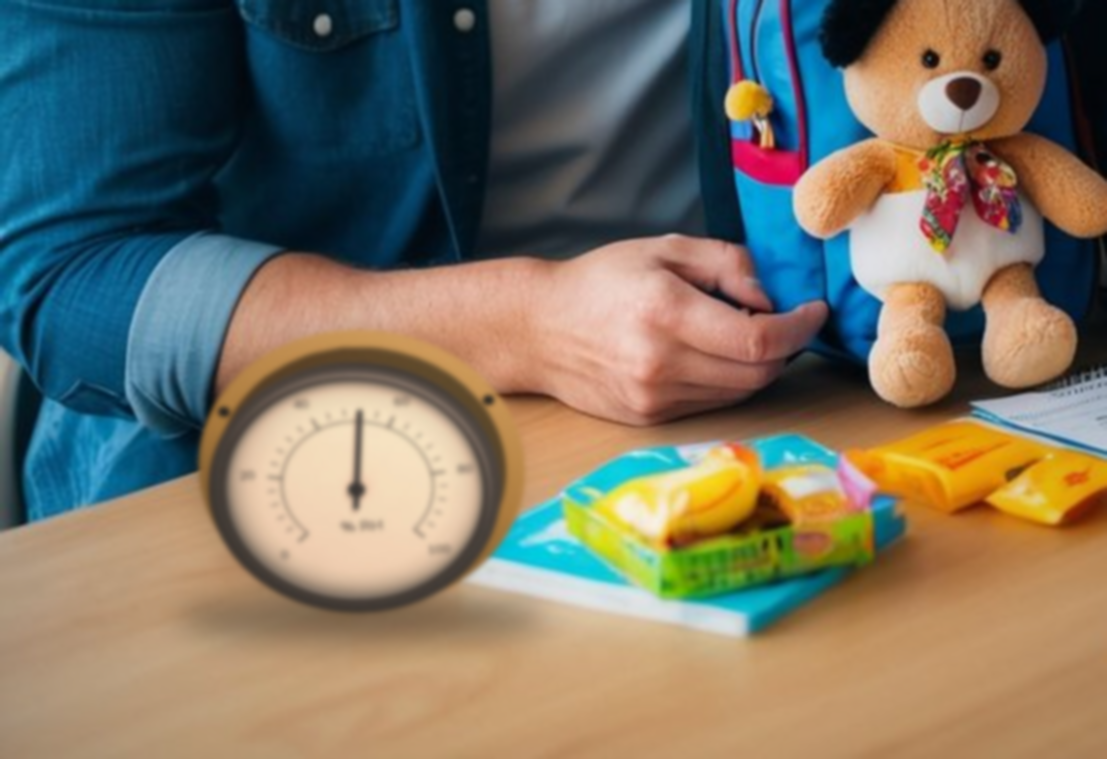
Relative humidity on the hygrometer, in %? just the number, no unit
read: 52
